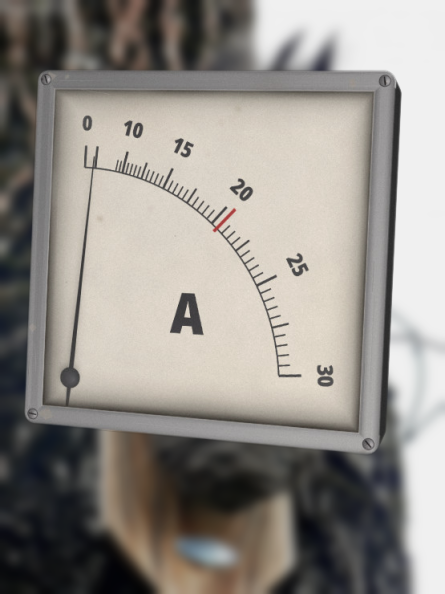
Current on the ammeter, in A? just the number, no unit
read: 5
